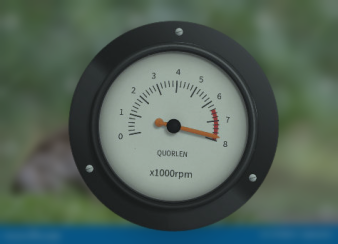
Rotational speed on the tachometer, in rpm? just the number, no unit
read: 7800
